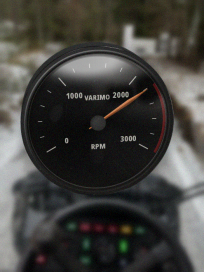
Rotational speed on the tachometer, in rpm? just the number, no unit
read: 2200
